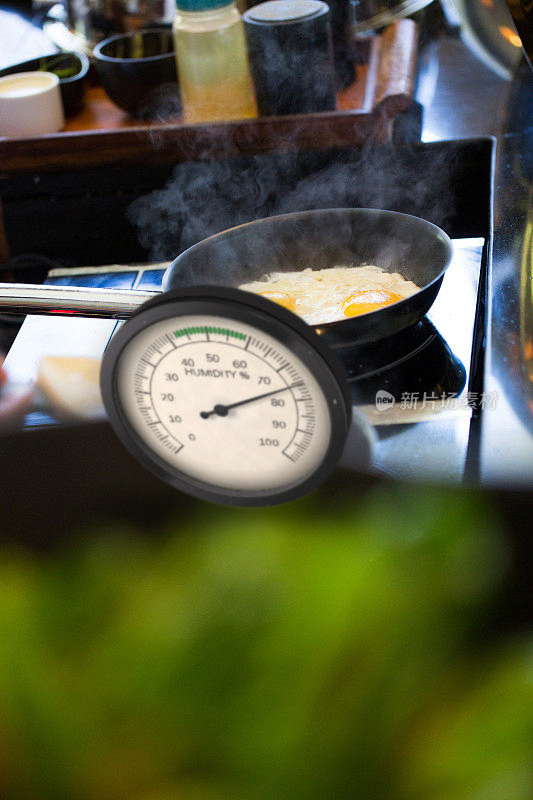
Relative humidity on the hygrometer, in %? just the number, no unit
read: 75
